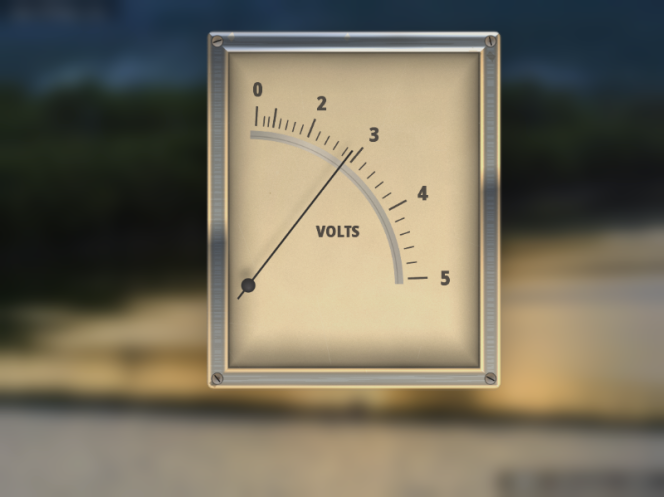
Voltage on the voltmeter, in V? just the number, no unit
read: 2.9
